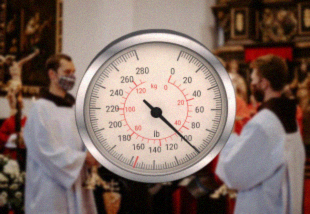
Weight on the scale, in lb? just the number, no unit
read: 100
